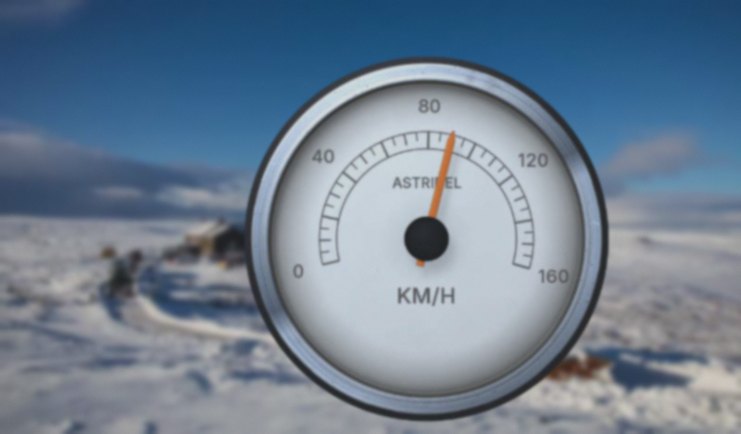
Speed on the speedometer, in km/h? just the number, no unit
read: 90
